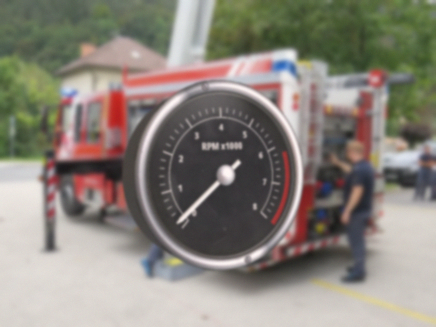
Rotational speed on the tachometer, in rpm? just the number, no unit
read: 200
